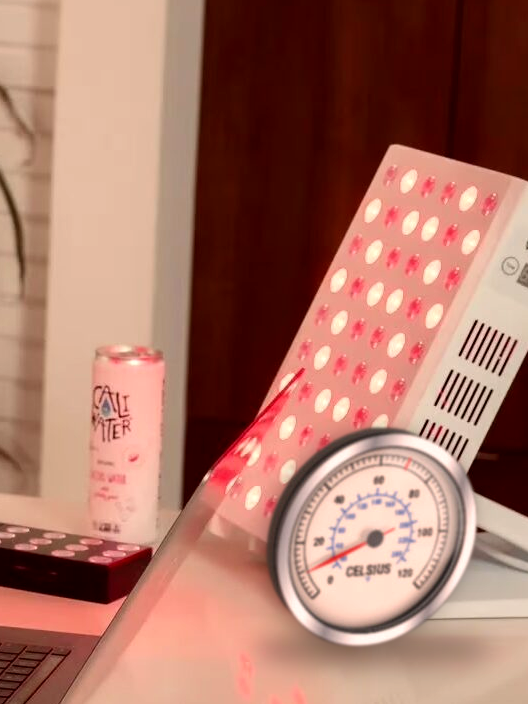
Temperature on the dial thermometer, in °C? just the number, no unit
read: 10
